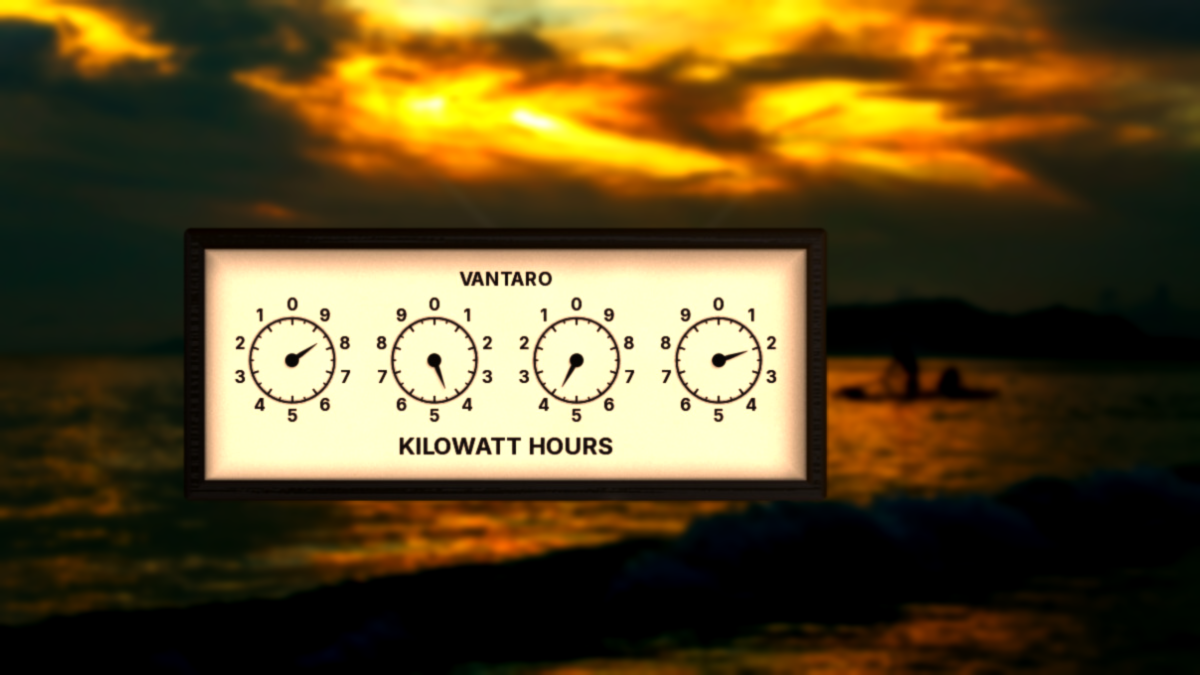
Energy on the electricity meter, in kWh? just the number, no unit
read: 8442
